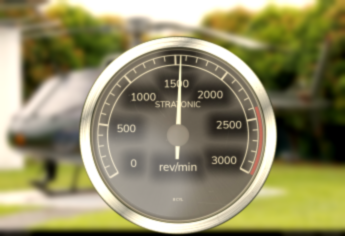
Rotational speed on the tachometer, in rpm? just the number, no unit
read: 1550
